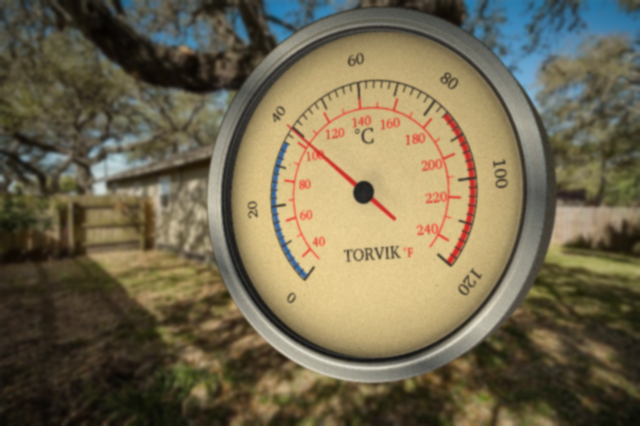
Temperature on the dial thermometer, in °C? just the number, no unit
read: 40
